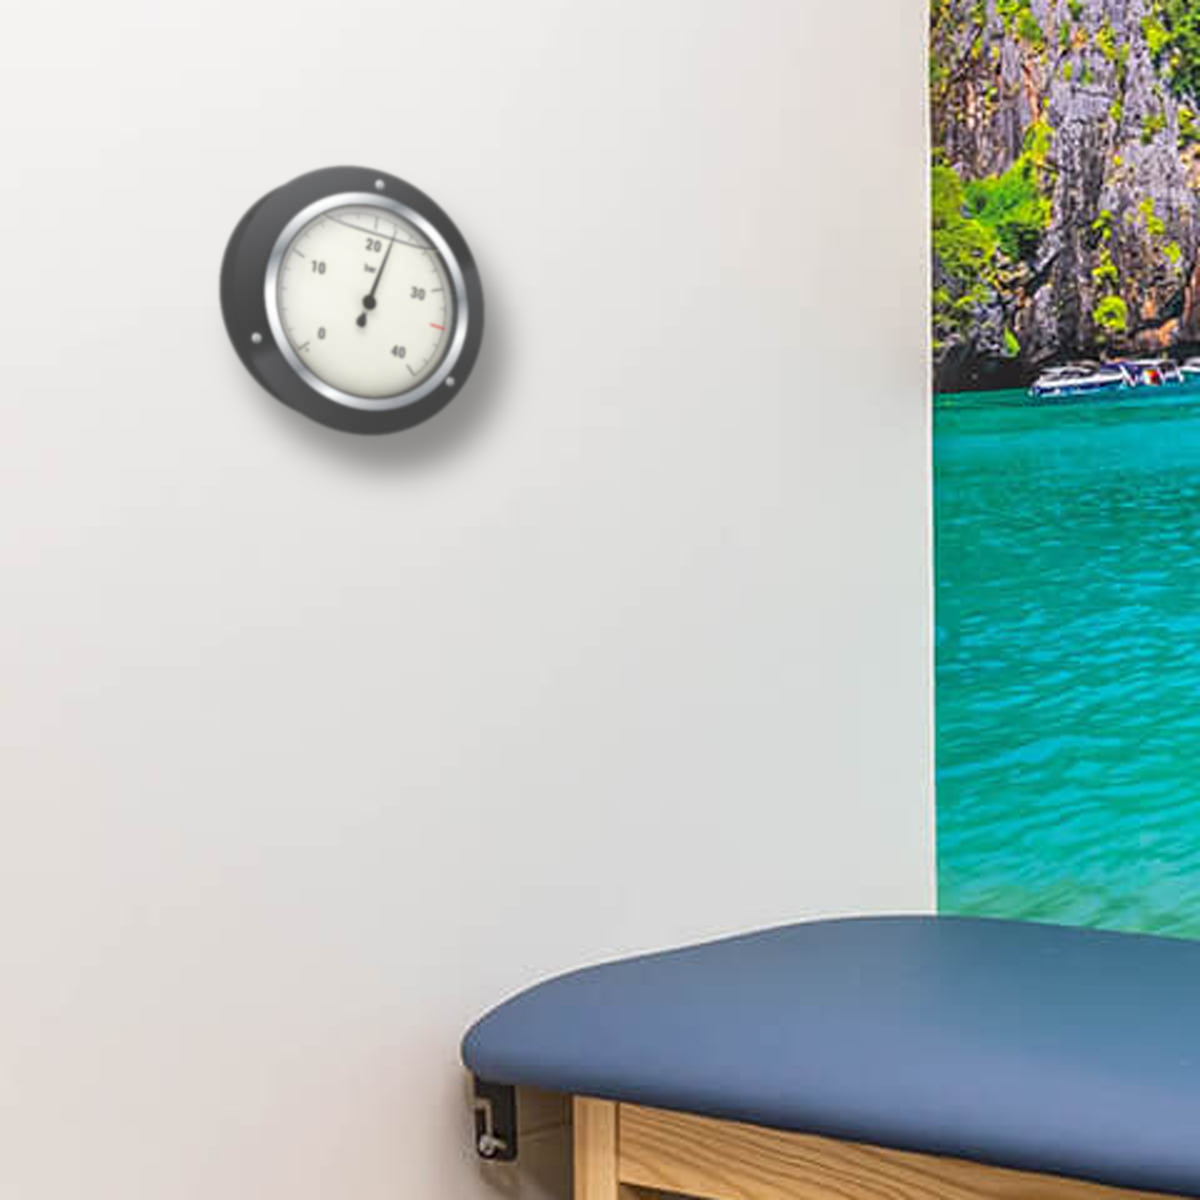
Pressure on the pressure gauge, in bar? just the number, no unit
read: 22
